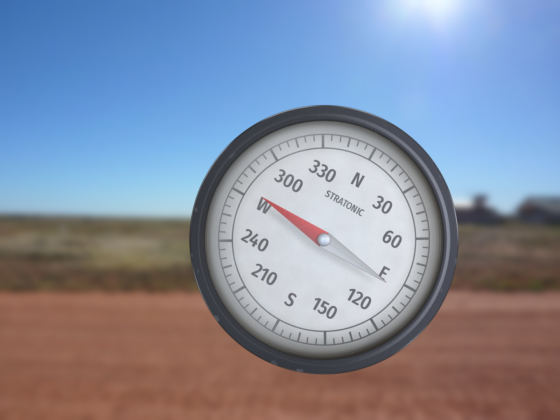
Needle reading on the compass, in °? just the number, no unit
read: 275
